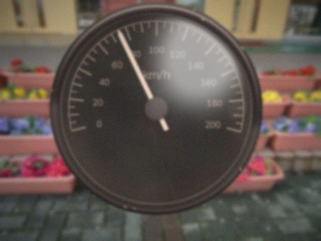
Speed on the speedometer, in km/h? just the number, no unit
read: 75
